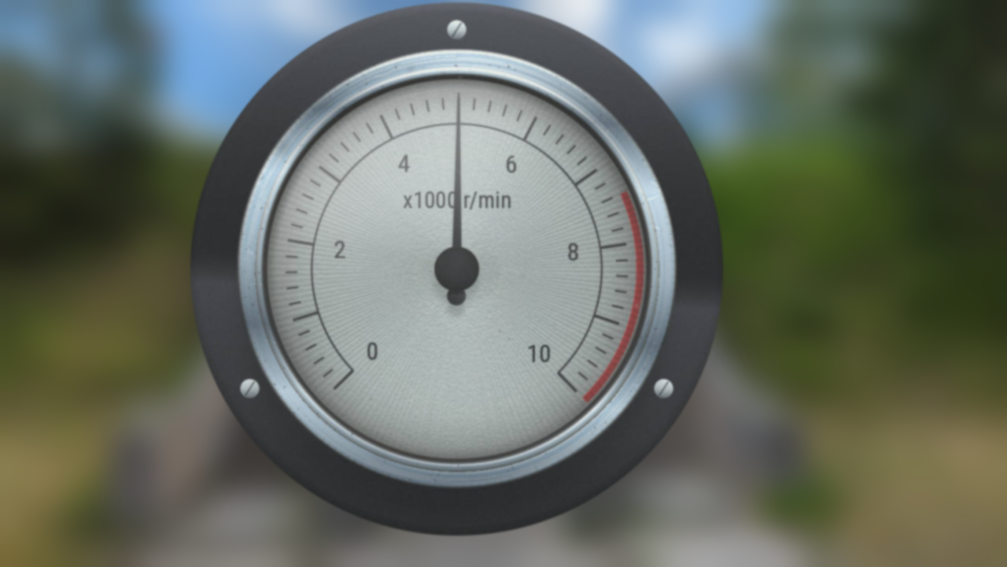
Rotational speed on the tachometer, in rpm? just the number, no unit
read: 5000
